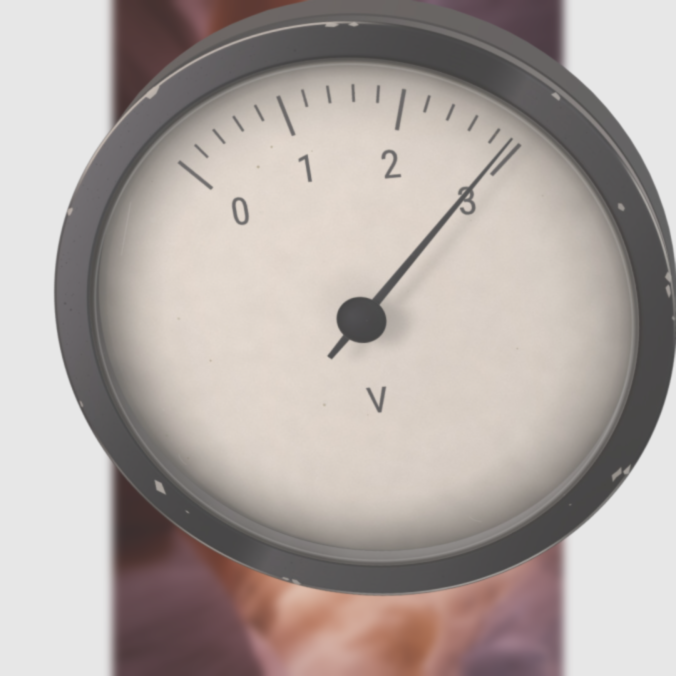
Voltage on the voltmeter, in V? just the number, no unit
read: 2.9
